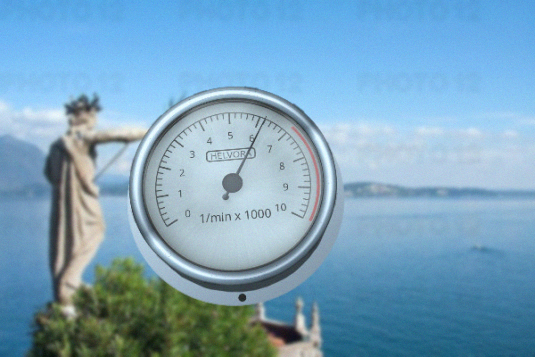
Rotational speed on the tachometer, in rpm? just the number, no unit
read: 6200
